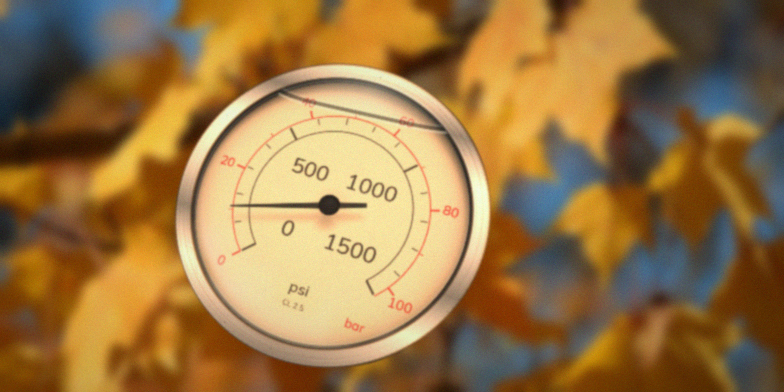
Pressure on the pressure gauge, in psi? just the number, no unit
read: 150
